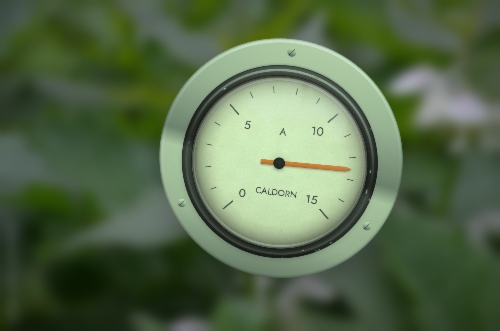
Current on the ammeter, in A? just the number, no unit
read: 12.5
